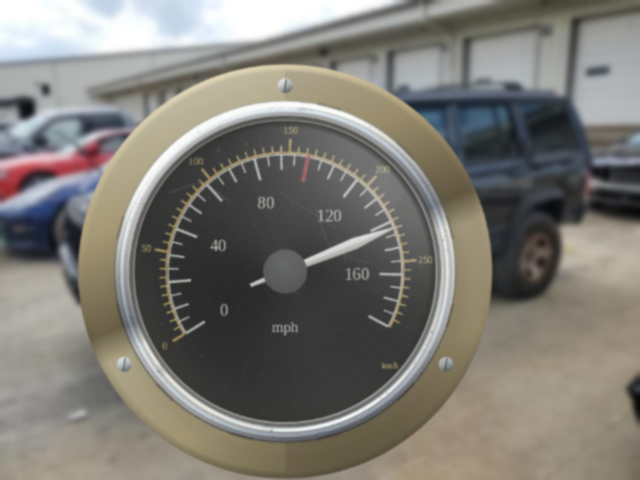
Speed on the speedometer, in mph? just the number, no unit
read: 142.5
